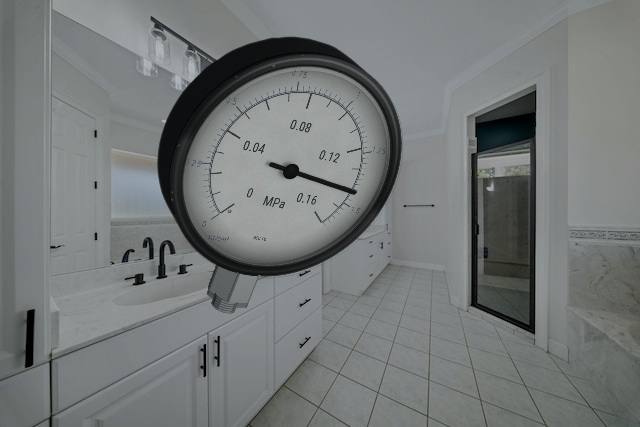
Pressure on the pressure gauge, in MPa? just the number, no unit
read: 0.14
